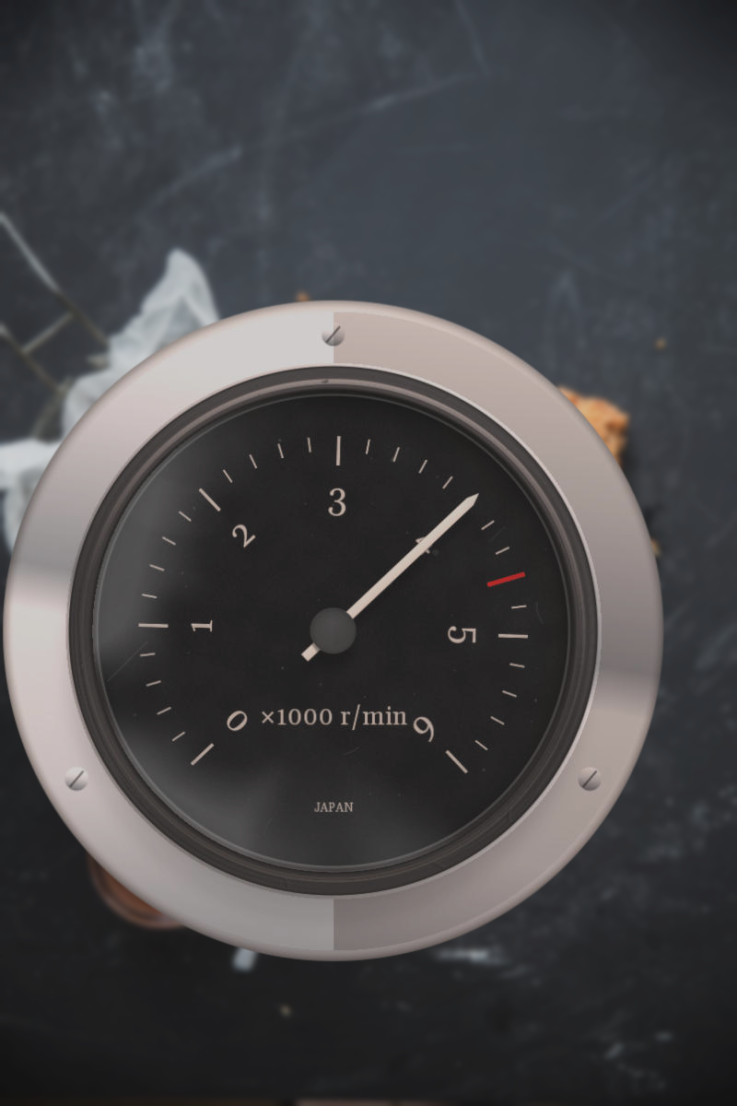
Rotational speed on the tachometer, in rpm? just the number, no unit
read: 4000
